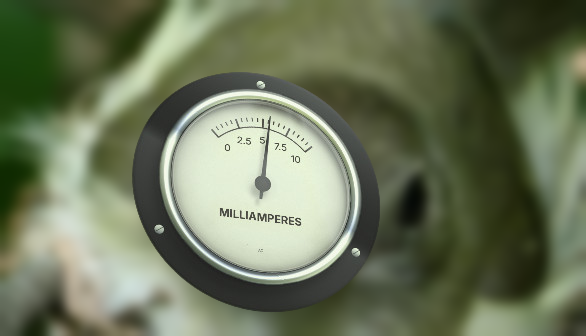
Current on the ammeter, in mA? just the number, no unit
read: 5.5
